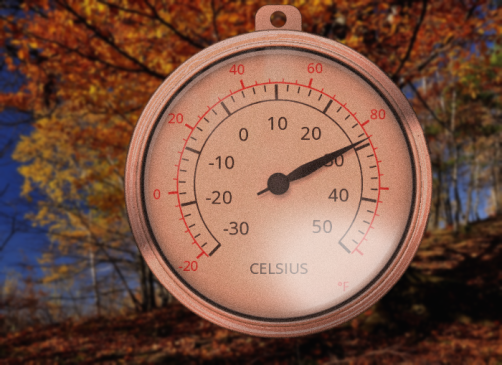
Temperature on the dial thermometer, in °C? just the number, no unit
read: 29
